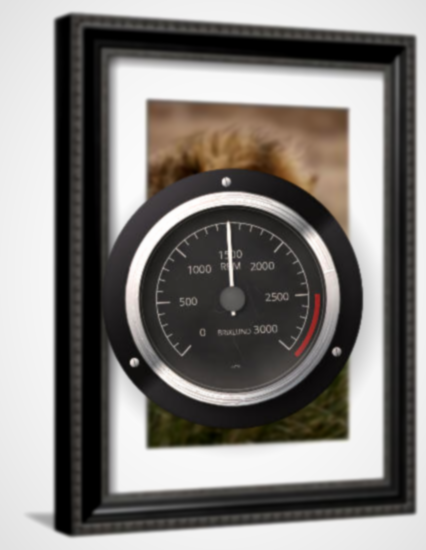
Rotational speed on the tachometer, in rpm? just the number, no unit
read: 1500
